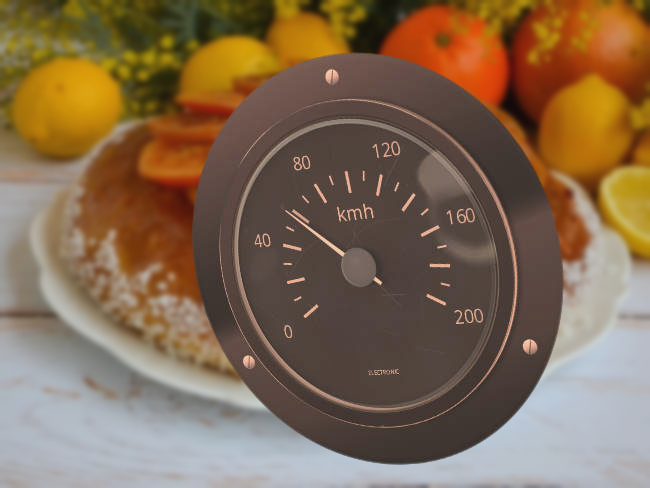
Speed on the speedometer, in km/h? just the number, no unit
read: 60
